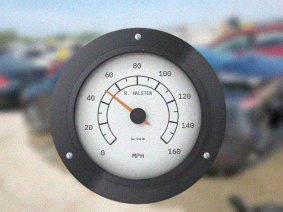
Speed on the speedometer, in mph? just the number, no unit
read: 50
